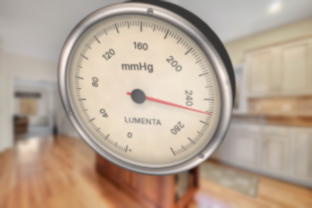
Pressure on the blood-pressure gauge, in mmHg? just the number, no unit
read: 250
